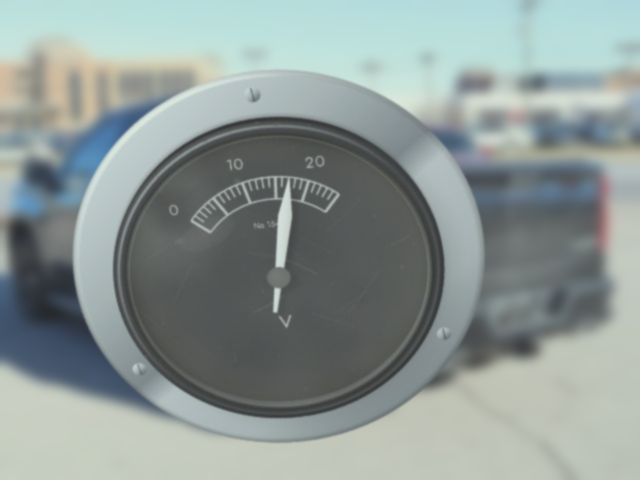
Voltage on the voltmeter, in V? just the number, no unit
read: 17
